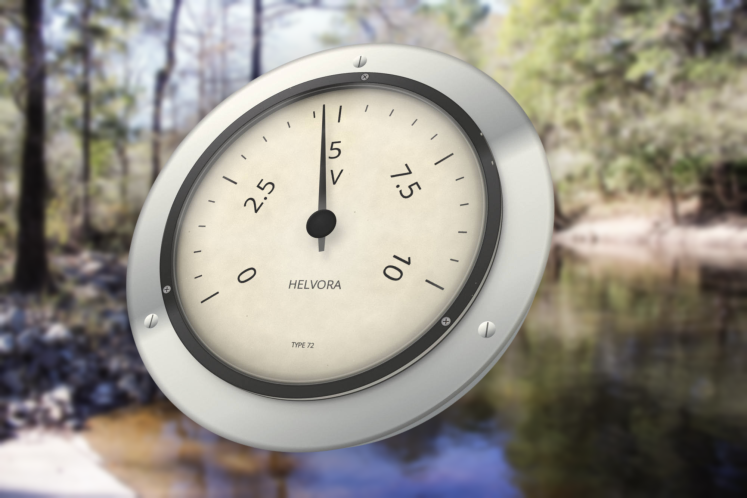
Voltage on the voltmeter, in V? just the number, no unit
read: 4.75
